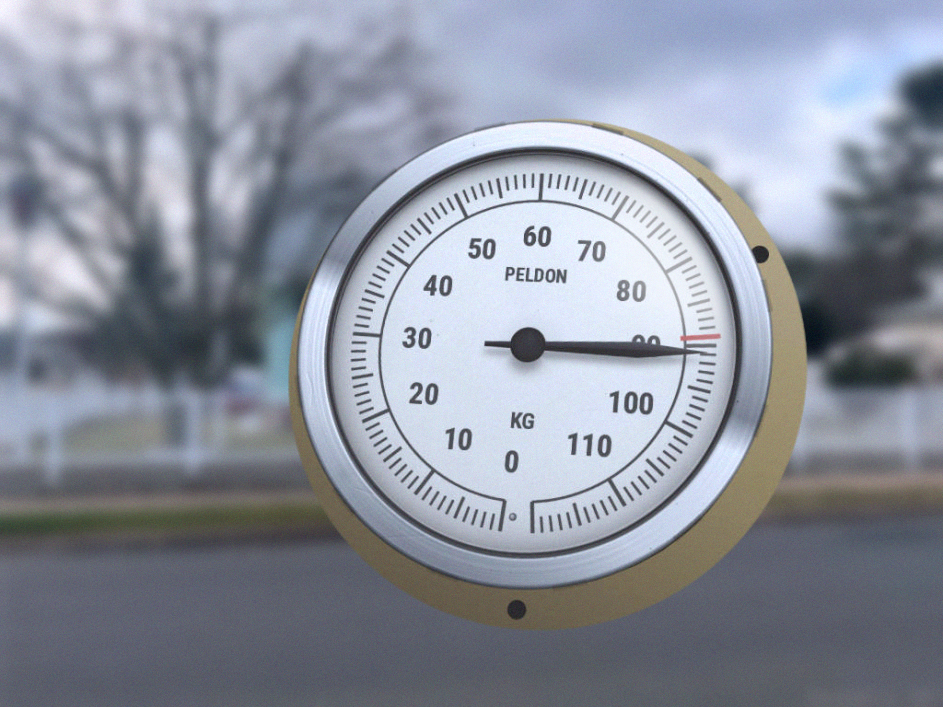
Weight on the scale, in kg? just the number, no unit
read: 91
